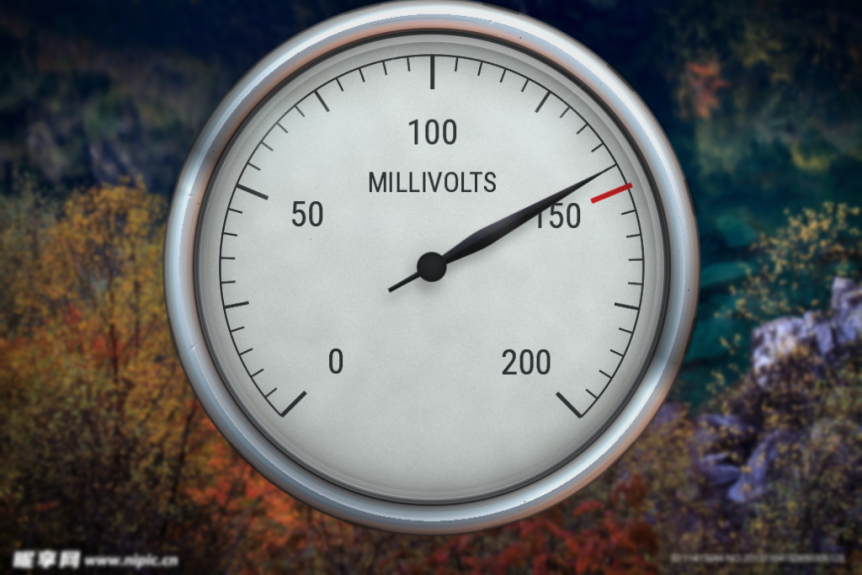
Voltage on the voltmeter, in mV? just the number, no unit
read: 145
